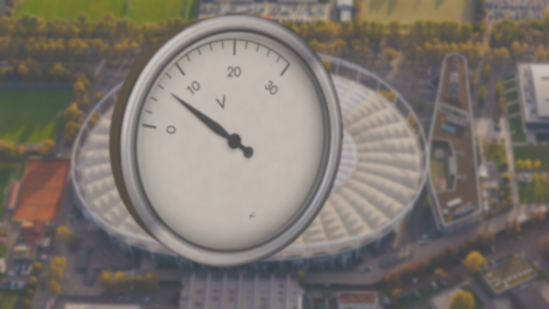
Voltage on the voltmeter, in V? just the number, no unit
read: 6
